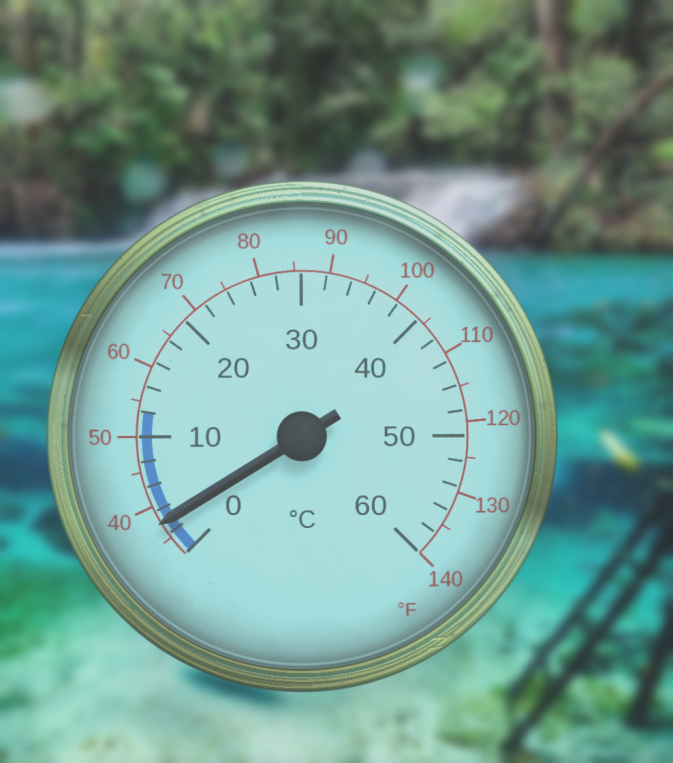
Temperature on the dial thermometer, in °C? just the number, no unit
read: 3
